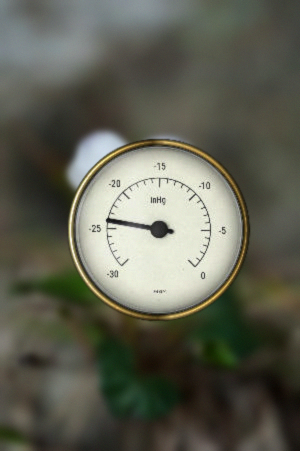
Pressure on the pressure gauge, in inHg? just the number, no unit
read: -24
